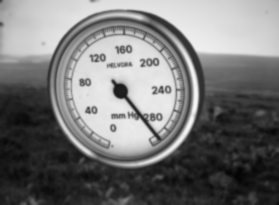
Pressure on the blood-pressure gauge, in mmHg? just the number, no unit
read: 290
